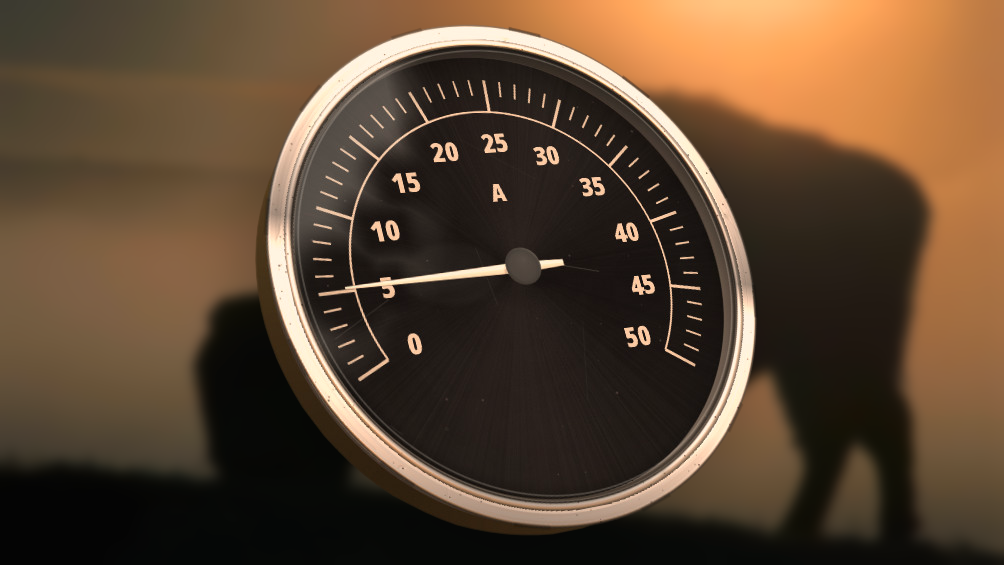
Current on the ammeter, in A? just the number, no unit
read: 5
